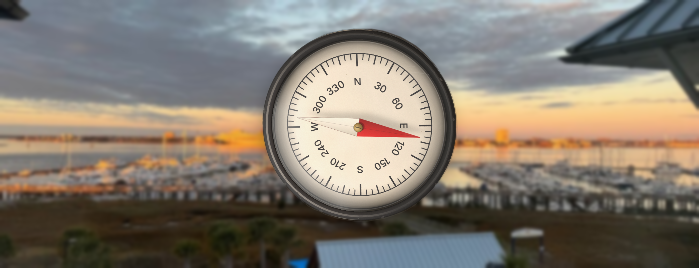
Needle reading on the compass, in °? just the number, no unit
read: 100
